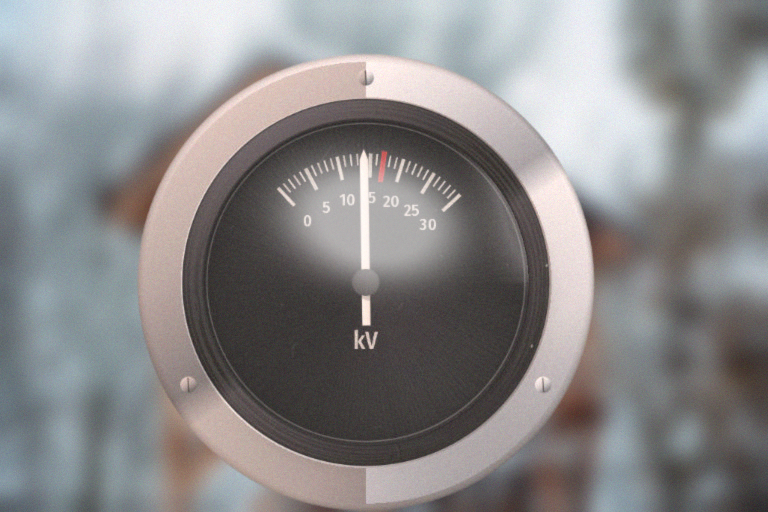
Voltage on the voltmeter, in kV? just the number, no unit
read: 14
